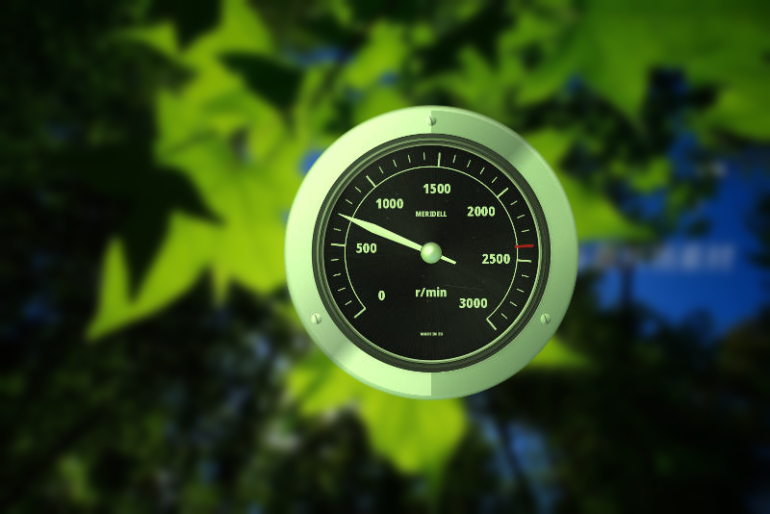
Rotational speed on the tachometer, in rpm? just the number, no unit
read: 700
